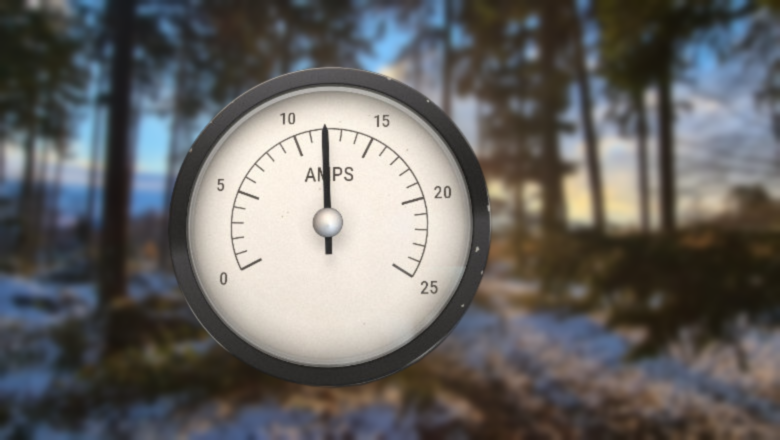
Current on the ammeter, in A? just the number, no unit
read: 12
